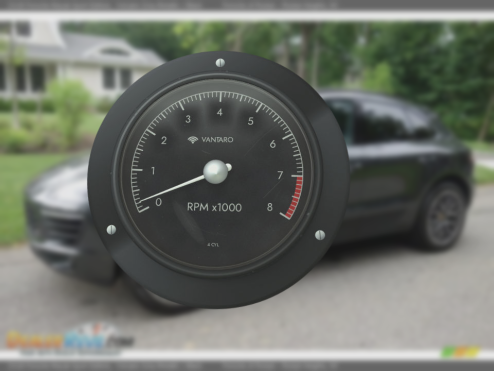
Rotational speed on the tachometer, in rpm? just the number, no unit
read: 200
